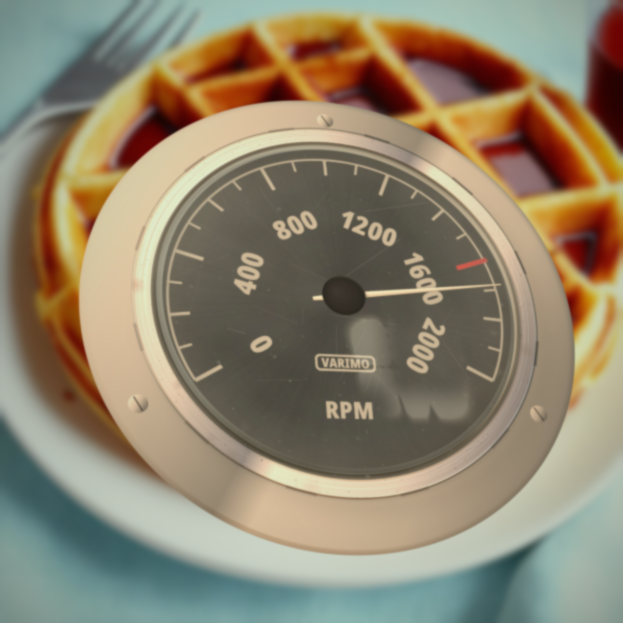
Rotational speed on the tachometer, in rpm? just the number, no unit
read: 1700
